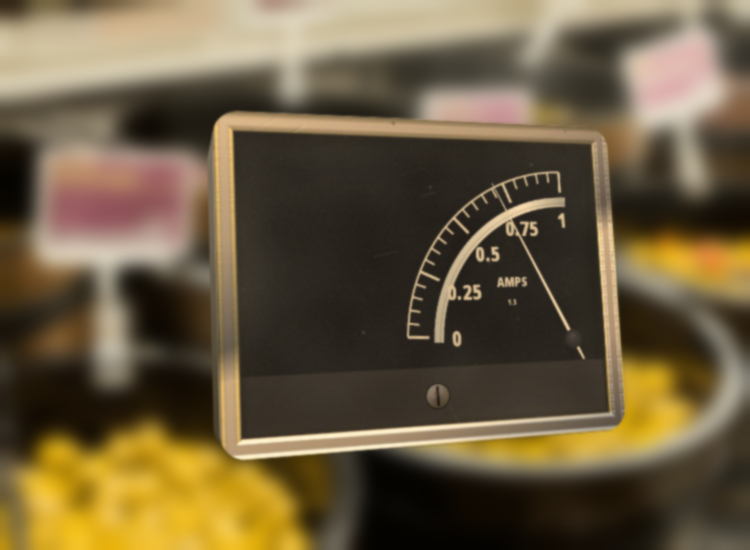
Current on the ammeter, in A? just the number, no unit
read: 0.7
